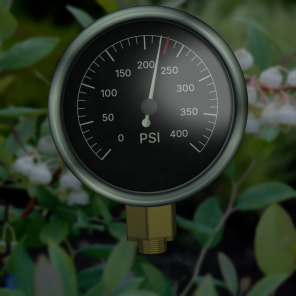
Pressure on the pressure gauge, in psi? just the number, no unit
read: 220
